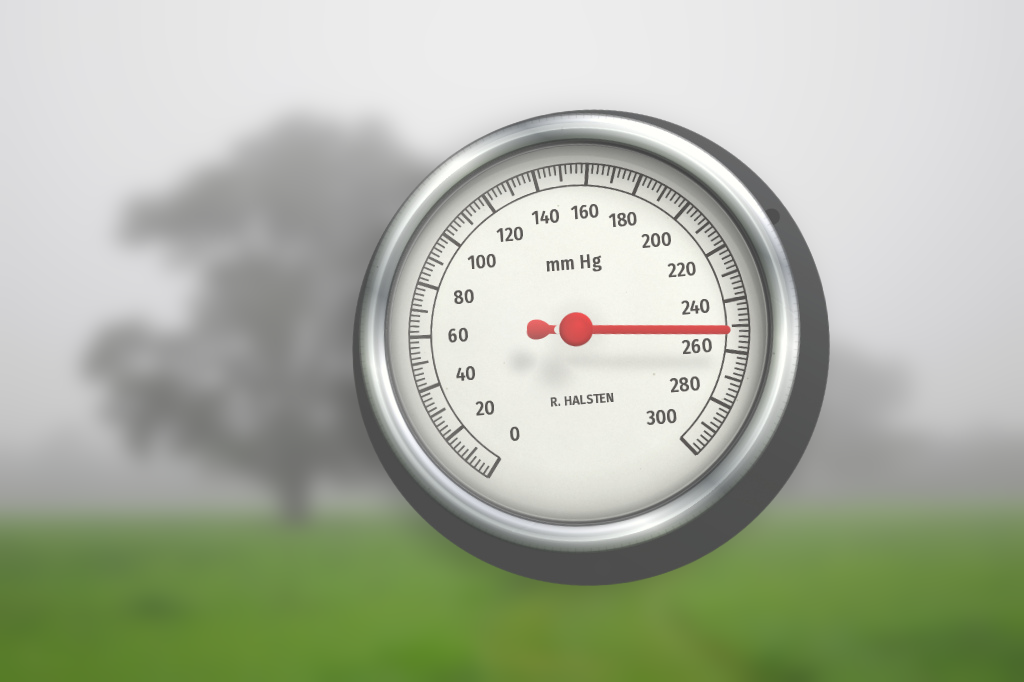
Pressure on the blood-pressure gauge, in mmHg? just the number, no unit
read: 252
